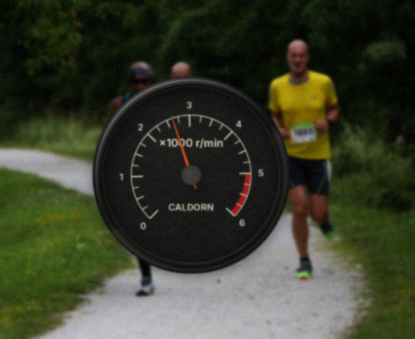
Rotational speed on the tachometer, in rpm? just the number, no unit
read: 2625
